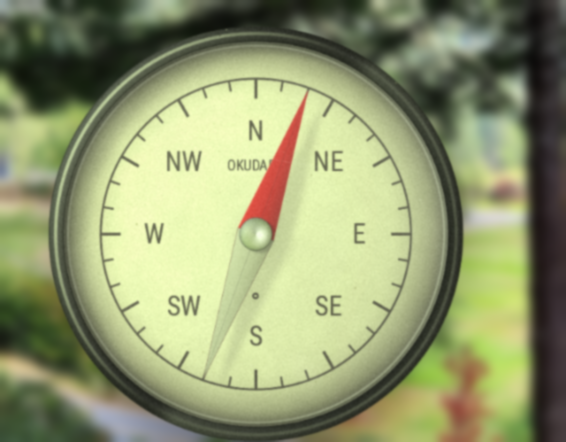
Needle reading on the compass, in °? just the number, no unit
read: 20
